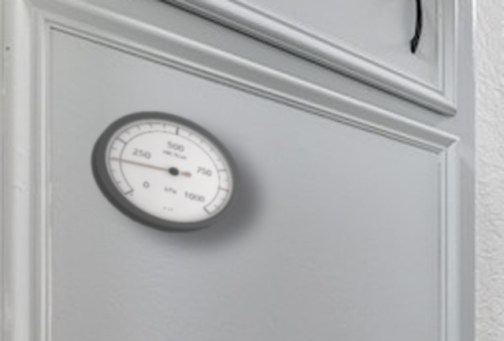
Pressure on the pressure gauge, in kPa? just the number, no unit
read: 150
